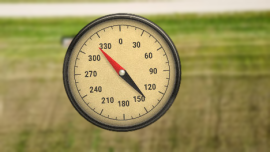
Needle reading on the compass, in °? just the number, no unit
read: 320
